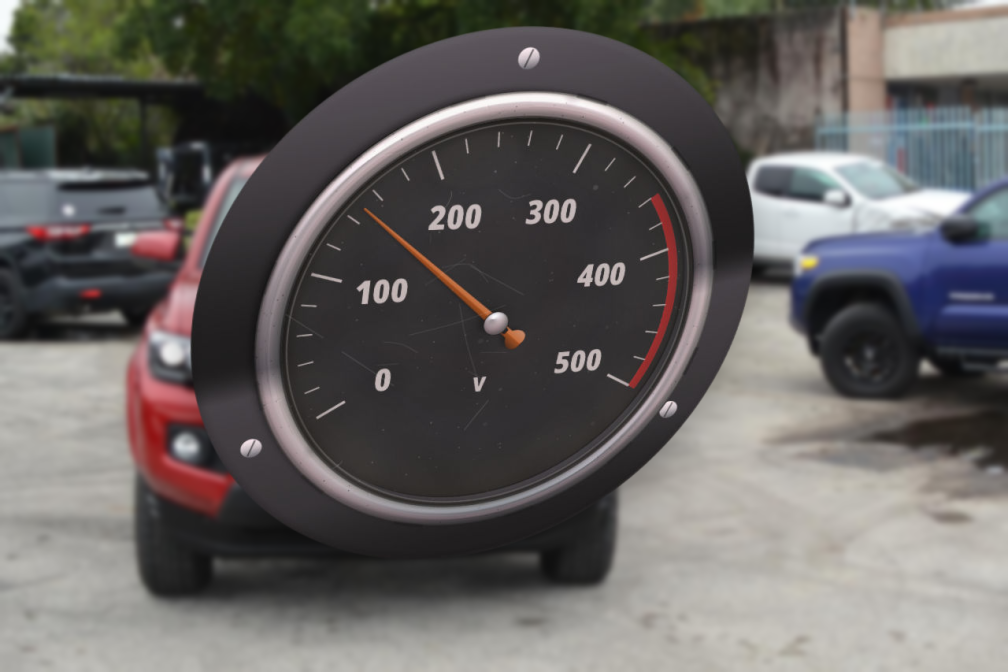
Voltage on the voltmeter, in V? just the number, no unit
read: 150
